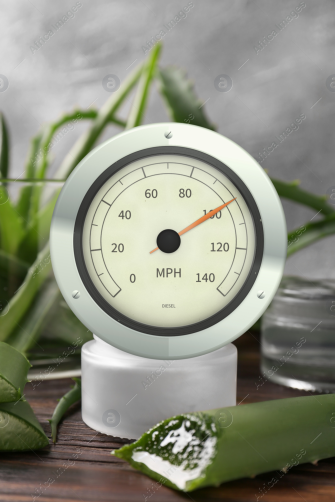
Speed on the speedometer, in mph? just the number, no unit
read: 100
